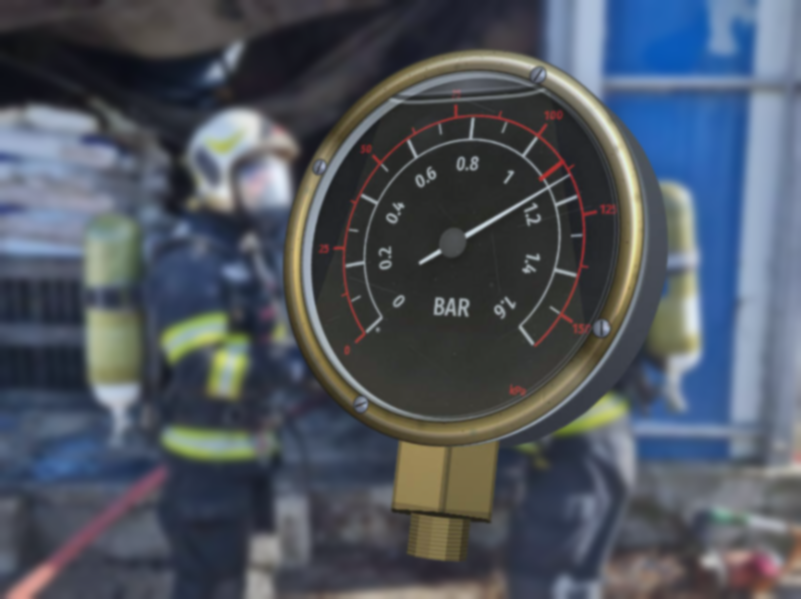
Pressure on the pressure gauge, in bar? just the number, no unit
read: 1.15
